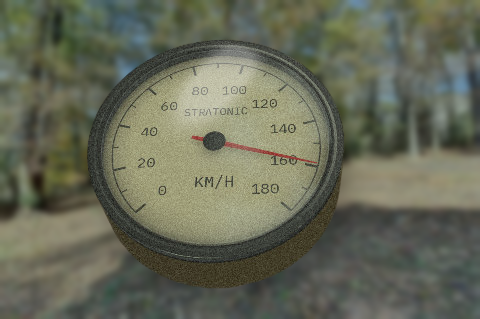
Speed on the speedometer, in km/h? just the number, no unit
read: 160
